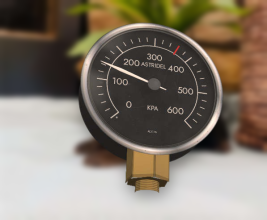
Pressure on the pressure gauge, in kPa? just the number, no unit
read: 140
